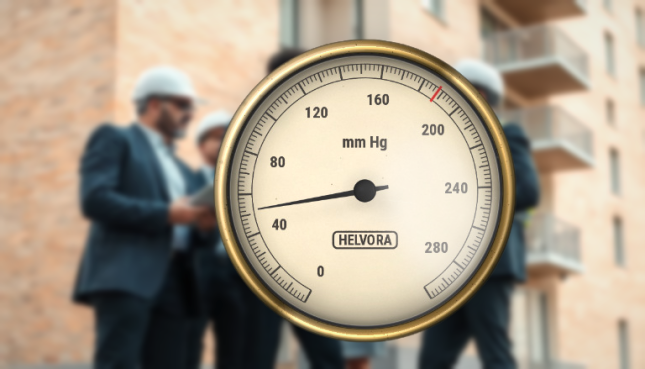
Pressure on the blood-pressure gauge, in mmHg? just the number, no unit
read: 52
